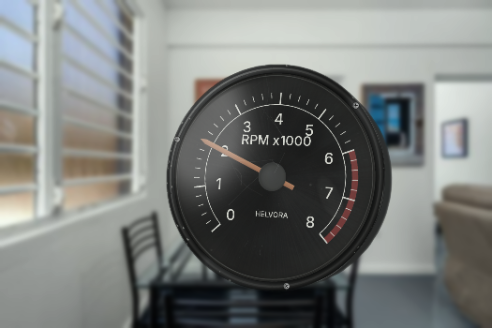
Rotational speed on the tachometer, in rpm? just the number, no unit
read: 2000
